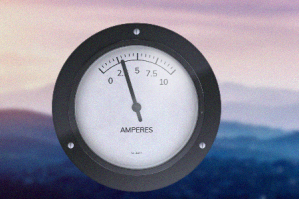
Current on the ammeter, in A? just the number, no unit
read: 3
